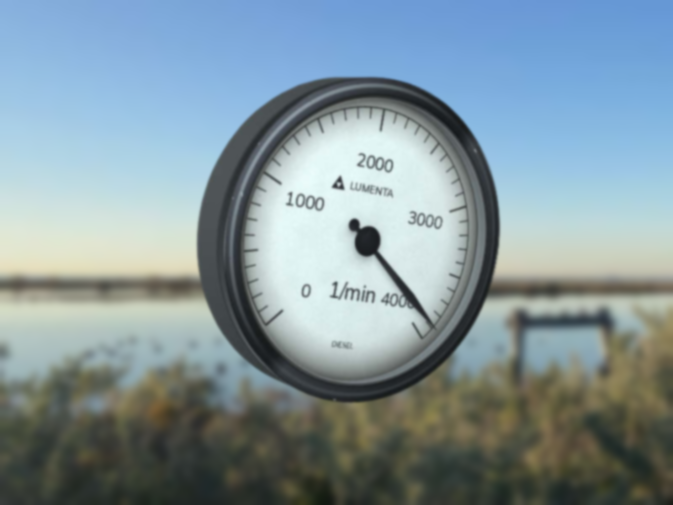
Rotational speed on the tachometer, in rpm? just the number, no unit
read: 3900
